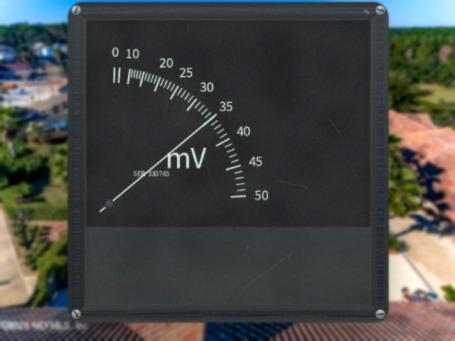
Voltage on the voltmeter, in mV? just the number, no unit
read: 35
